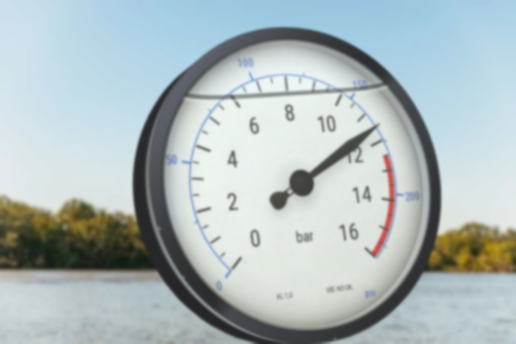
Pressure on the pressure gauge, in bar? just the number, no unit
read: 11.5
